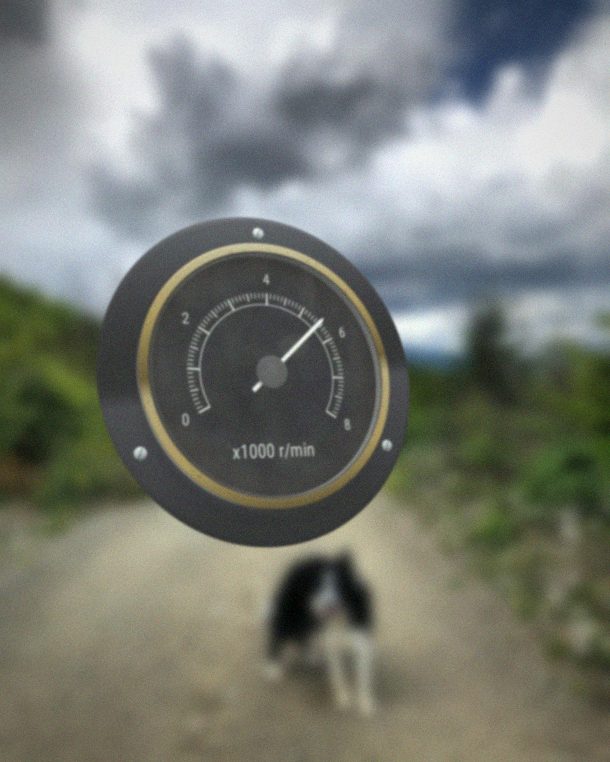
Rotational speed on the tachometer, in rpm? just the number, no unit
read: 5500
